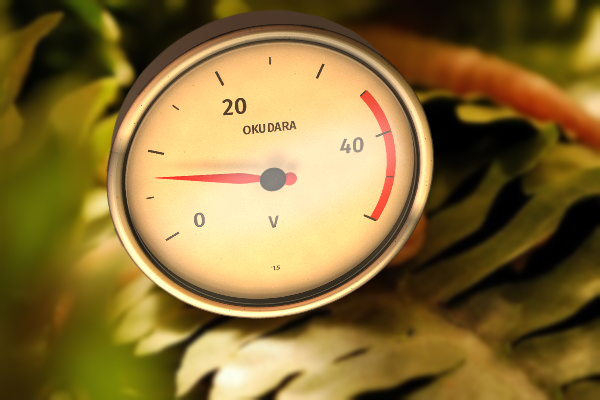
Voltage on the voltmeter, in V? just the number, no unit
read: 7.5
